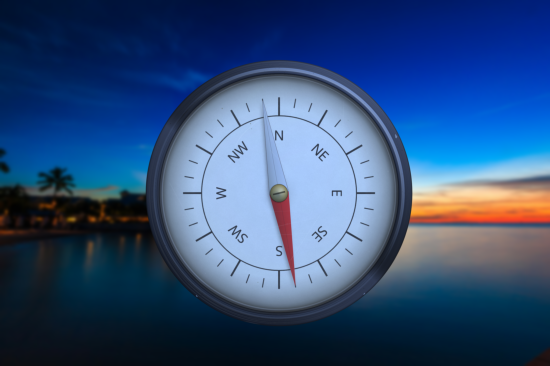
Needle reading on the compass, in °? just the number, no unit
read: 170
